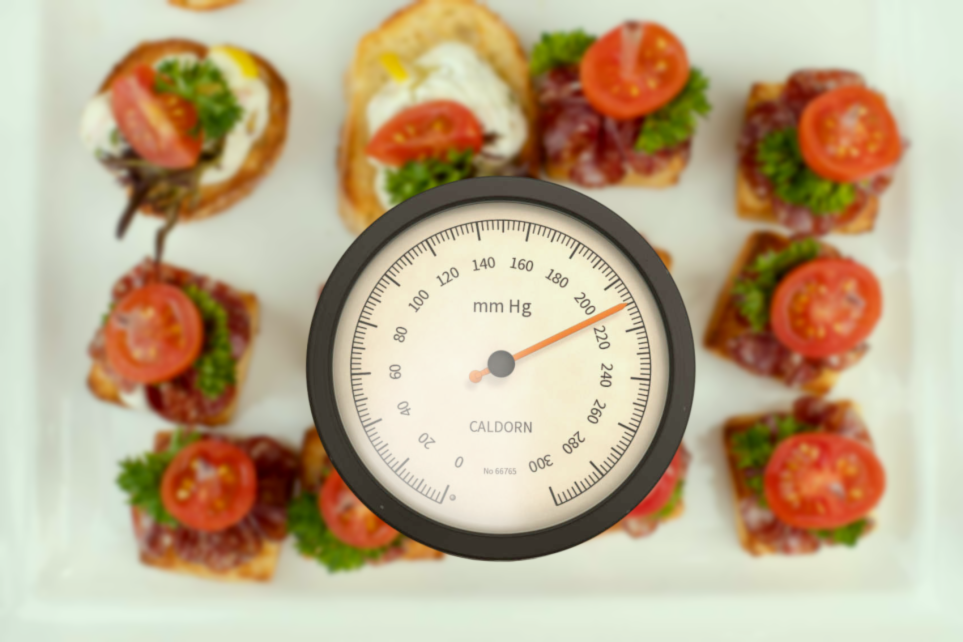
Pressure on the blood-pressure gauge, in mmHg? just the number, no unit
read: 210
